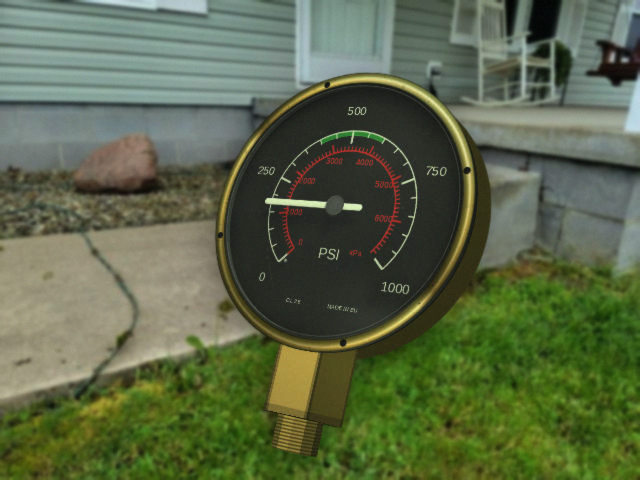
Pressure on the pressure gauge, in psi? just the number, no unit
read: 175
